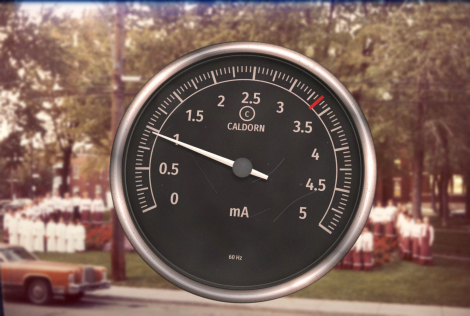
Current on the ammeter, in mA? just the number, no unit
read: 0.95
